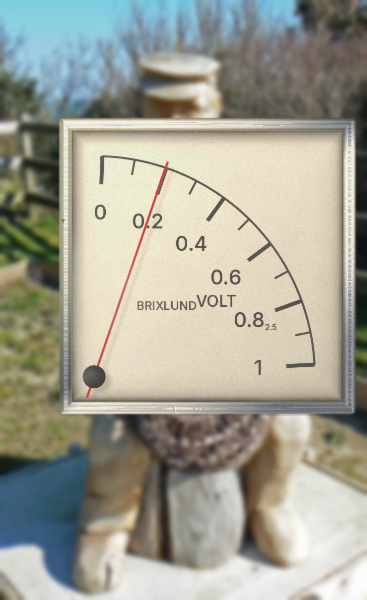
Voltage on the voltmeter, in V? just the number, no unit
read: 0.2
